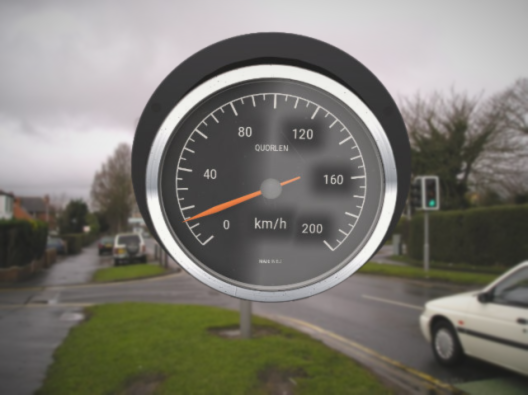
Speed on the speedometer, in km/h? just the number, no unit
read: 15
